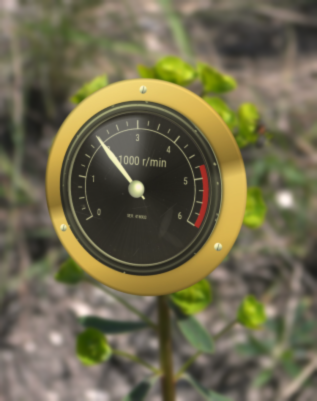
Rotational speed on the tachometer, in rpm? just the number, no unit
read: 2000
